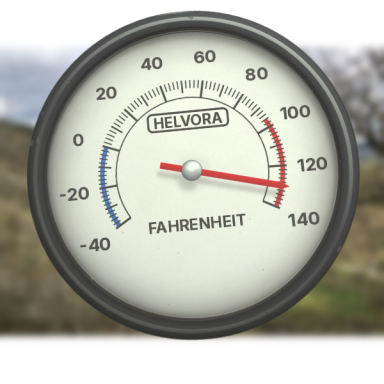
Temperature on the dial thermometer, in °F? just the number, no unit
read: 130
